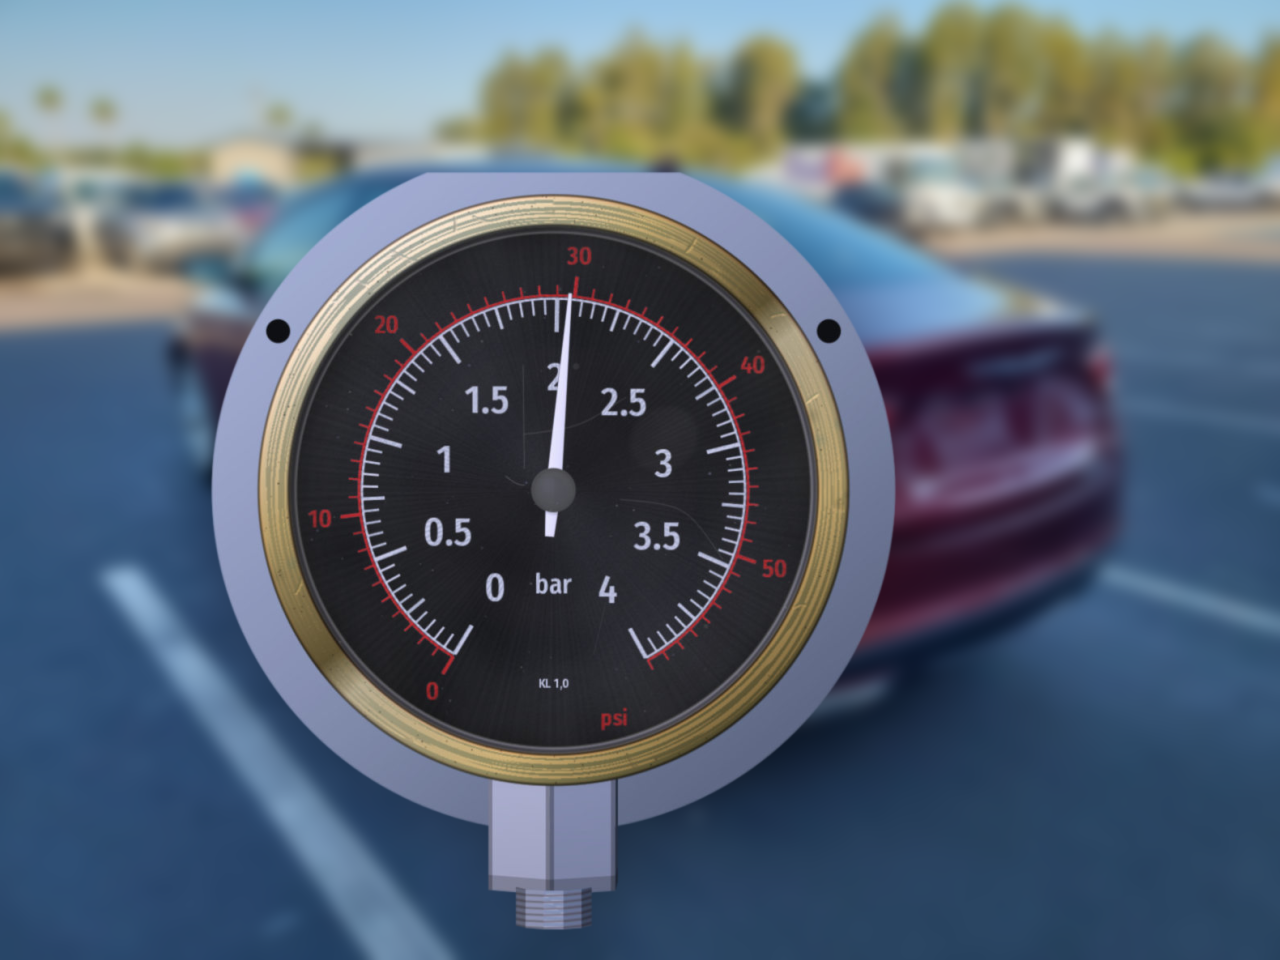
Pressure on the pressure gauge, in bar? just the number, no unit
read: 2.05
